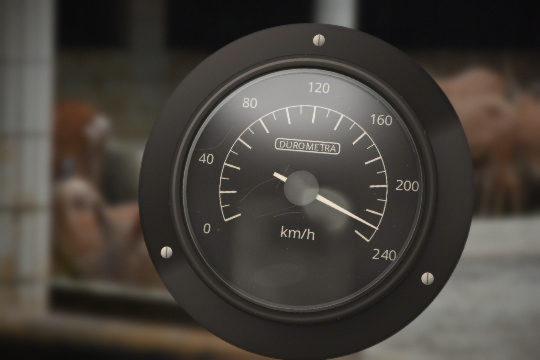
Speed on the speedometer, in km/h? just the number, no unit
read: 230
